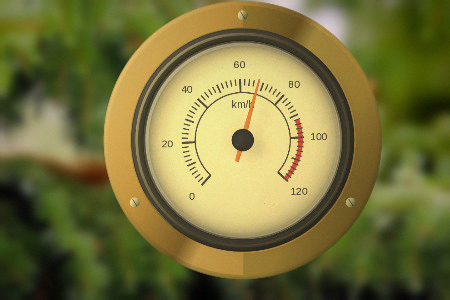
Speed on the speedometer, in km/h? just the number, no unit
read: 68
